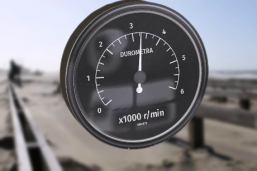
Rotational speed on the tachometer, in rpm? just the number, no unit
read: 3250
